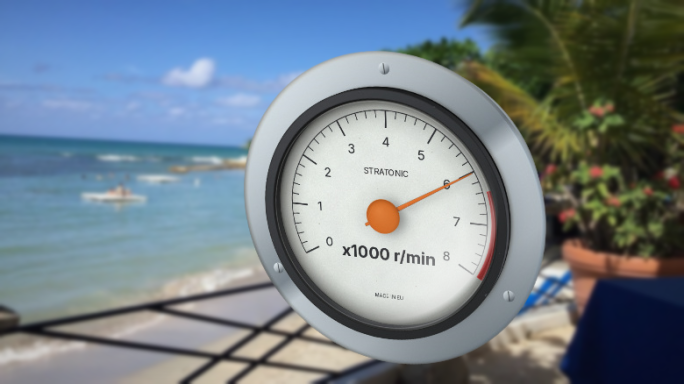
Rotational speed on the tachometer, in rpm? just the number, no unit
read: 6000
